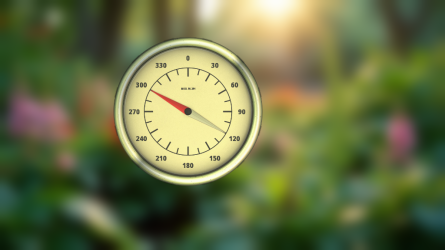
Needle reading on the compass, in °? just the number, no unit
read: 300
